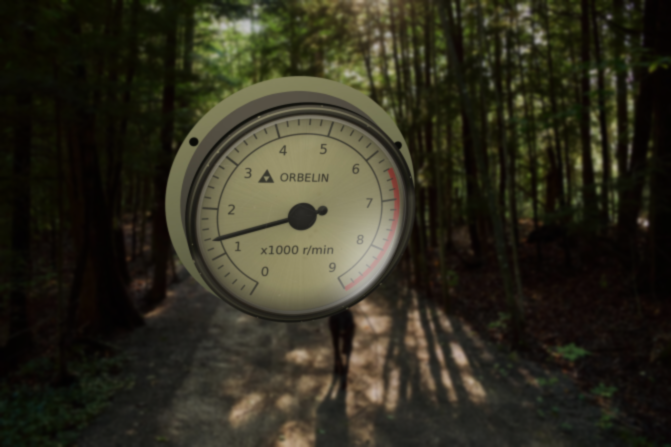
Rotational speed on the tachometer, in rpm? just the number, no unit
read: 1400
